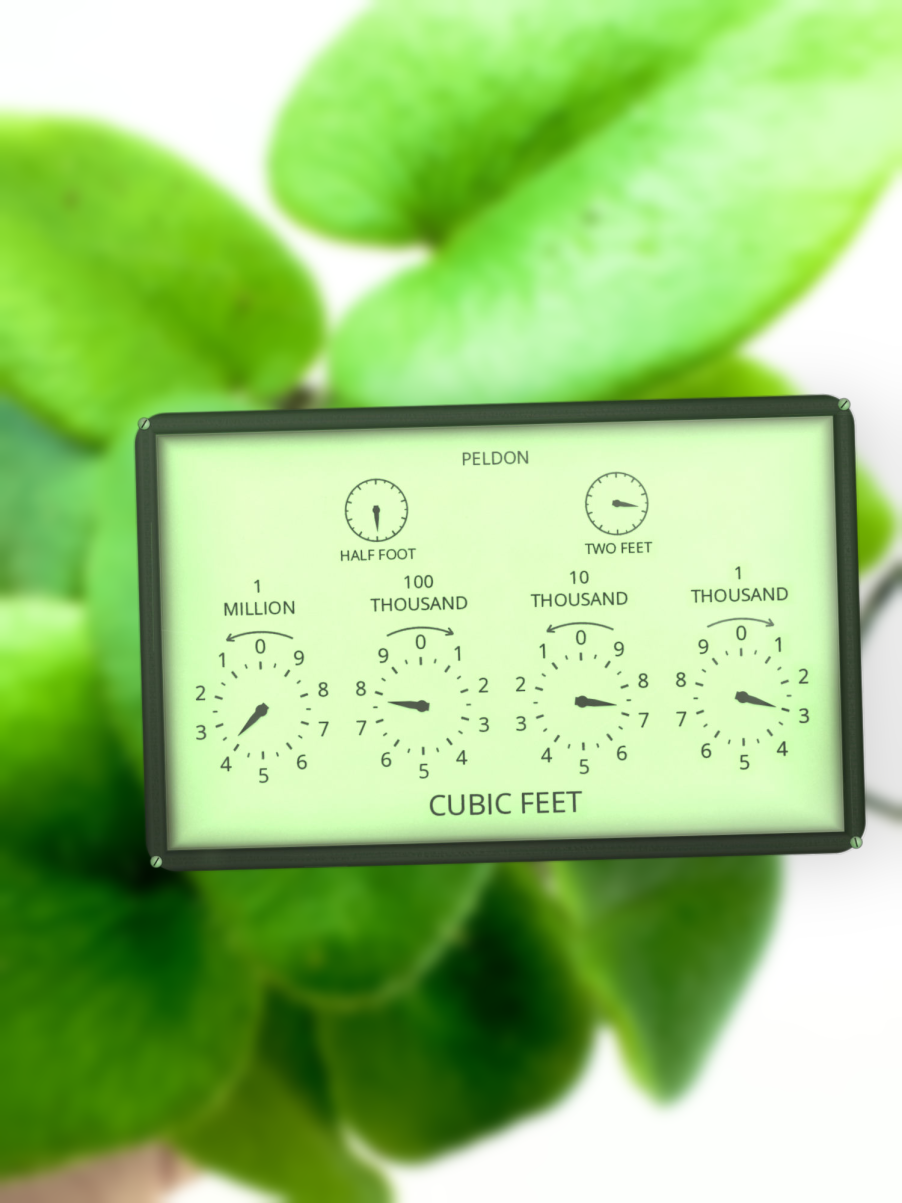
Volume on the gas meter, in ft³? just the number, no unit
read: 377300
